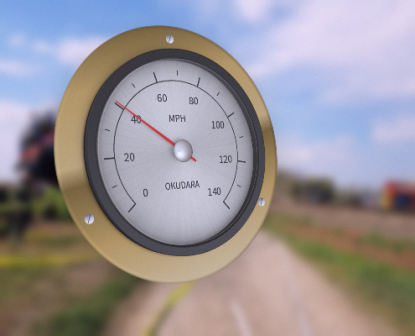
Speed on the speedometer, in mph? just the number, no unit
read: 40
